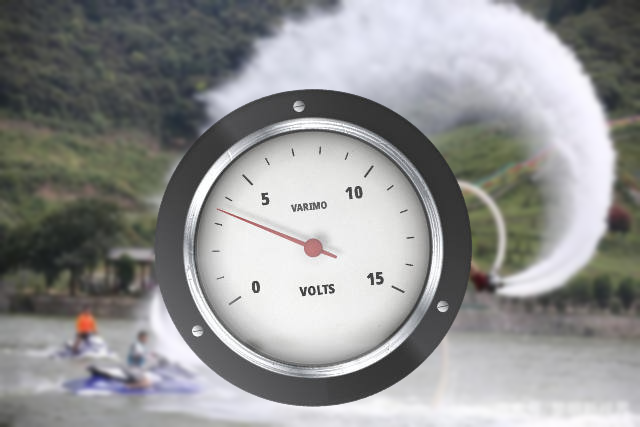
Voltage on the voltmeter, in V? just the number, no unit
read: 3.5
